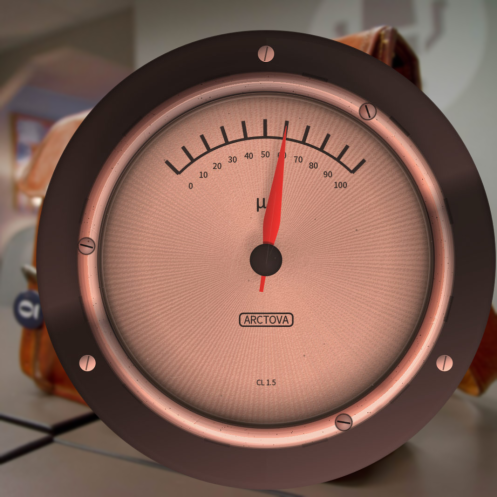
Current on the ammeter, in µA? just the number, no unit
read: 60
